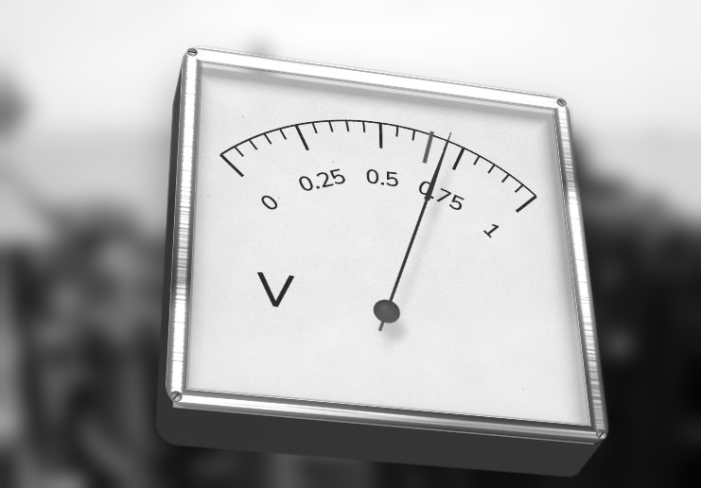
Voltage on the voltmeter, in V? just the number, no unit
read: 0.7
